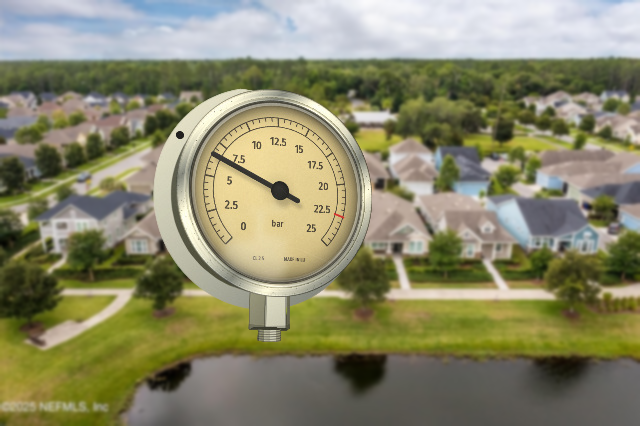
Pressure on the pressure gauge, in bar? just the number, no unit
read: 6.5
